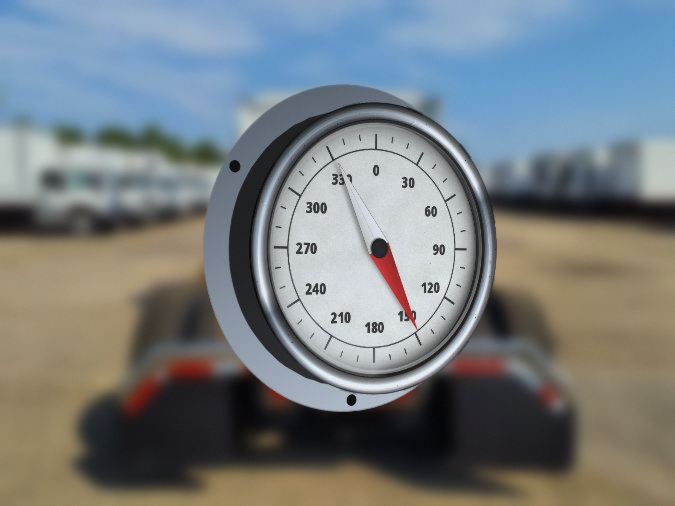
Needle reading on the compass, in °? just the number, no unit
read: 150
